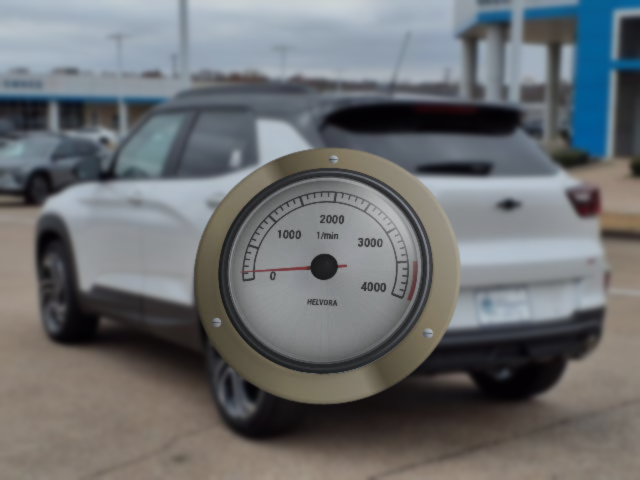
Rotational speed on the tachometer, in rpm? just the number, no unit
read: 100
